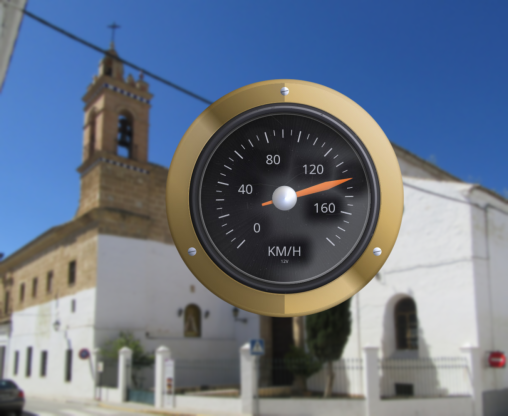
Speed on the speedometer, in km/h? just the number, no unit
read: 140
